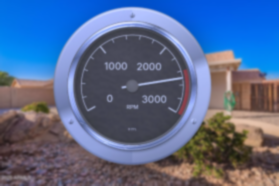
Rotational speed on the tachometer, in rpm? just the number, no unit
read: 2500
